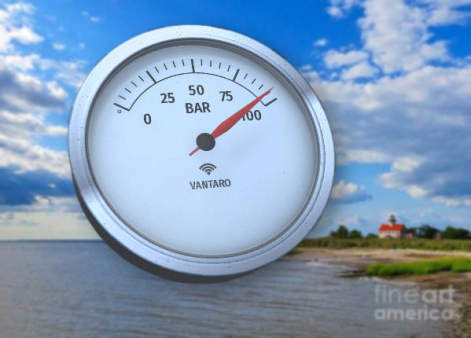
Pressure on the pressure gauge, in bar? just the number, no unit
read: 95
